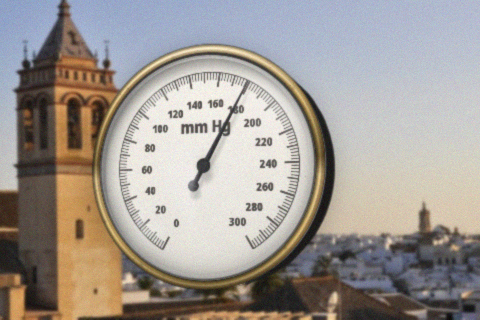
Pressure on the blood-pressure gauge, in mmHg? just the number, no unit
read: 180
